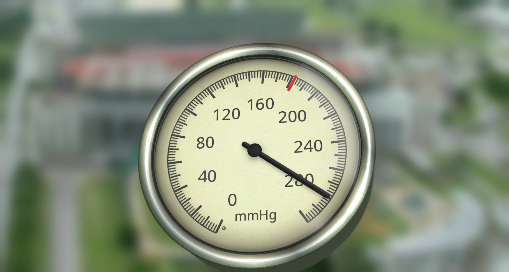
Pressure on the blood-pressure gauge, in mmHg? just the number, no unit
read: 280
